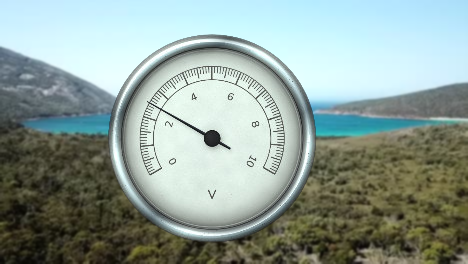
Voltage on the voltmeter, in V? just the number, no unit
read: 2.5
